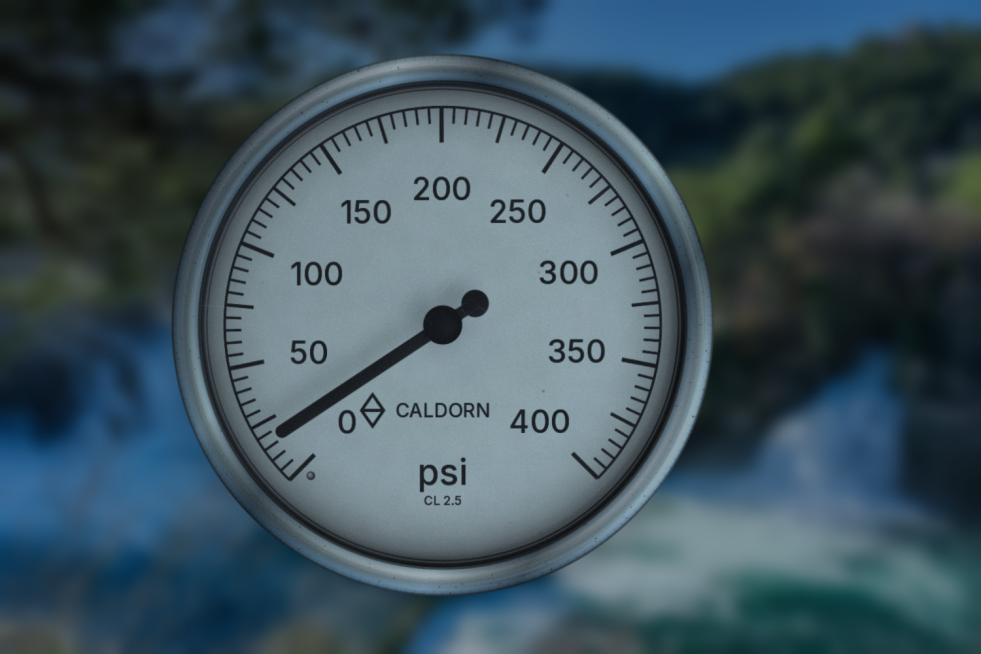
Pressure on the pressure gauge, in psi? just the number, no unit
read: 17.5
